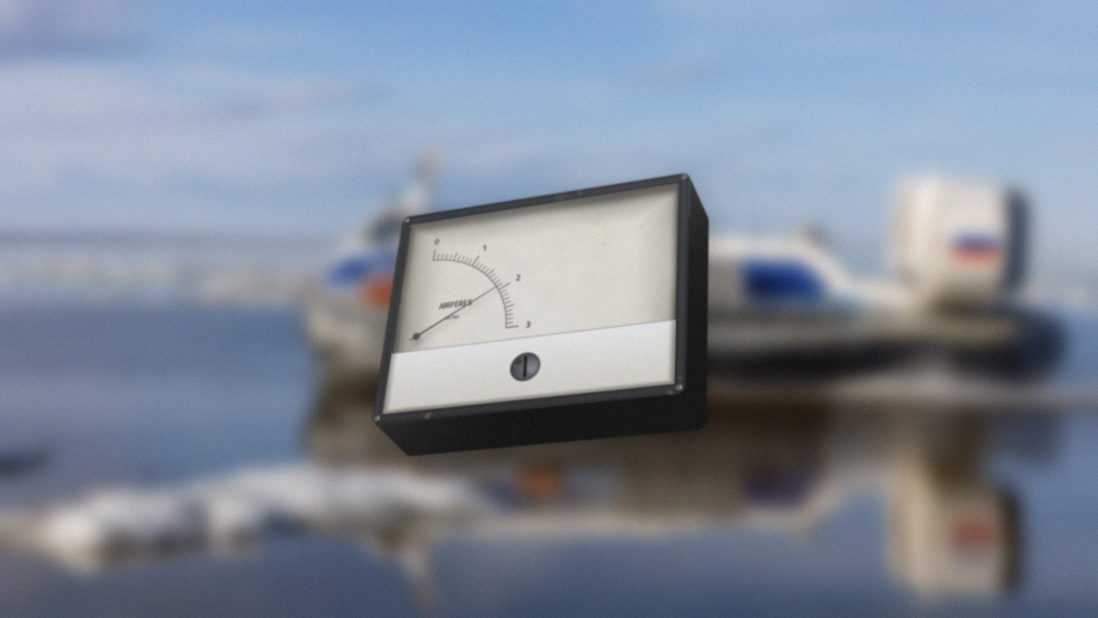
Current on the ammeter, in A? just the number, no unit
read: 2
